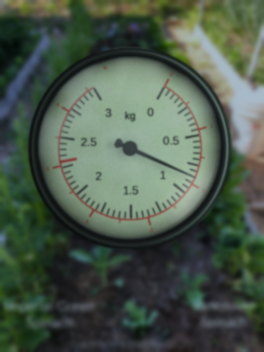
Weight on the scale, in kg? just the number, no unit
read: 0.85
